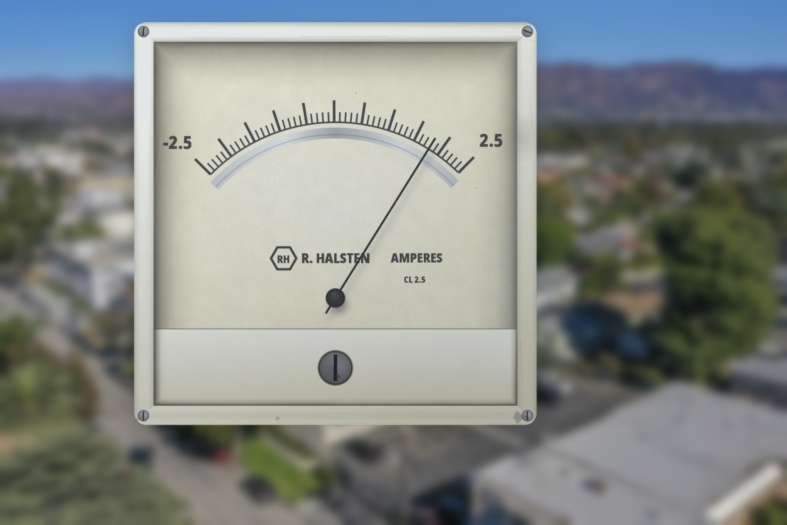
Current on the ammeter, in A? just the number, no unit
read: 1.8
